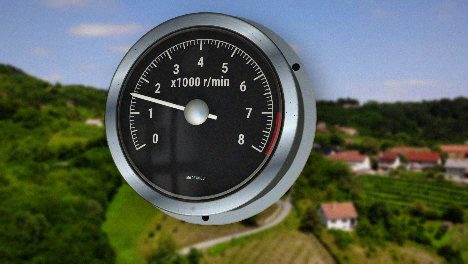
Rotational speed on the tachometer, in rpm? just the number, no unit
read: 1500
